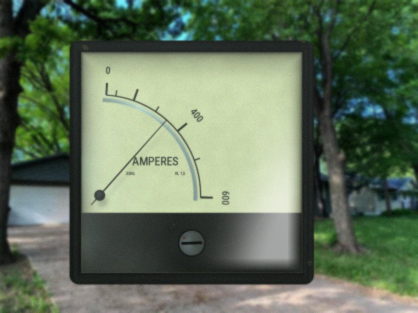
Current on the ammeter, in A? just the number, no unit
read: 350
